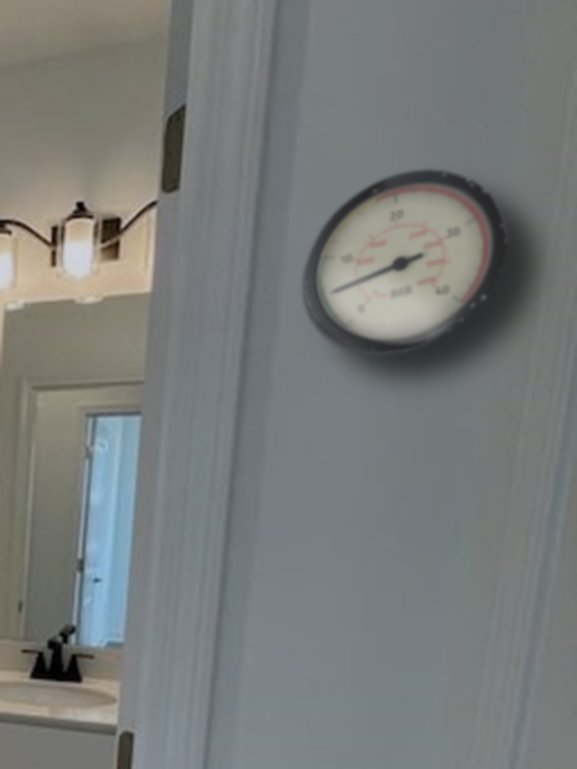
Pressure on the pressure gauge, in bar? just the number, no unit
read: 5
